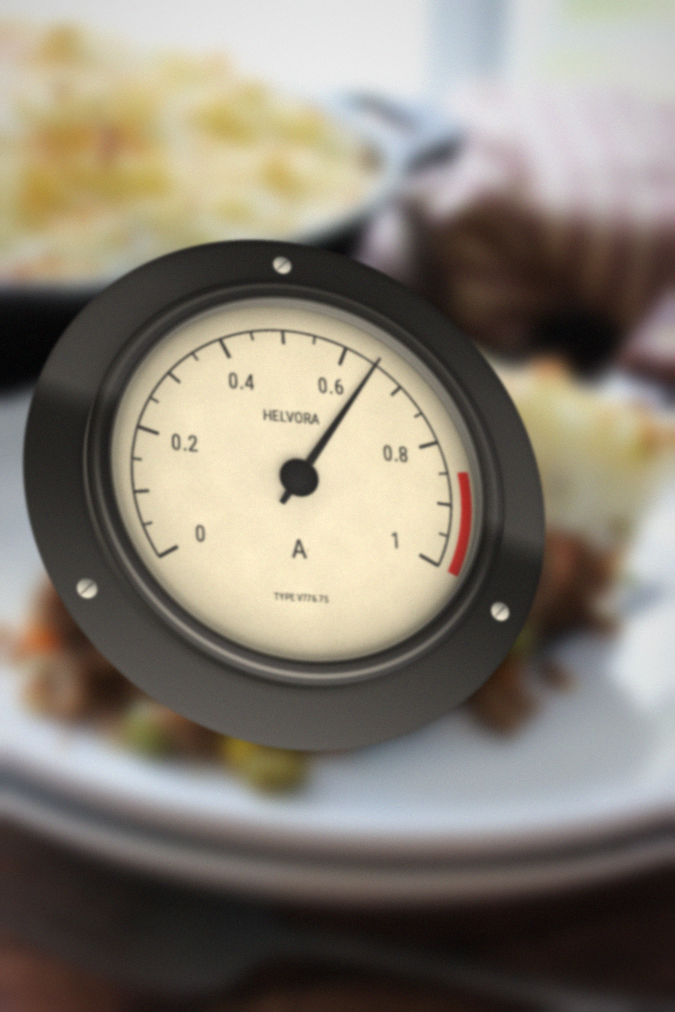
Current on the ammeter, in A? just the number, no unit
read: 0.65
